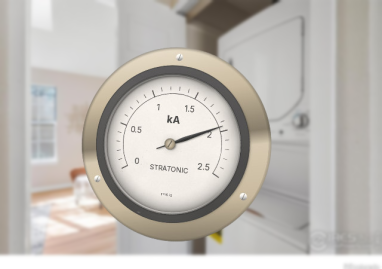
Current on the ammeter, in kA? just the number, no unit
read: 1.95
